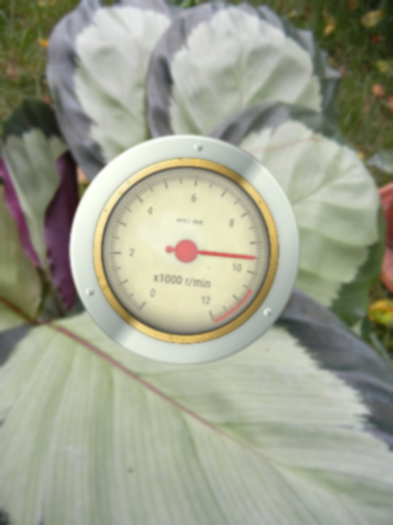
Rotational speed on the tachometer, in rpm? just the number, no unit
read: 9500
